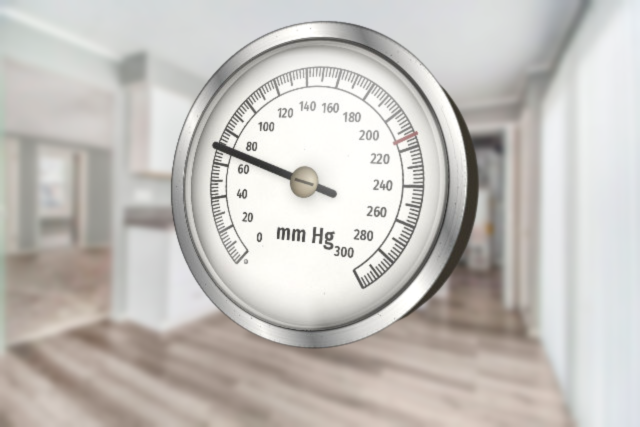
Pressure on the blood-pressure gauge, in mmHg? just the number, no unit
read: 70
